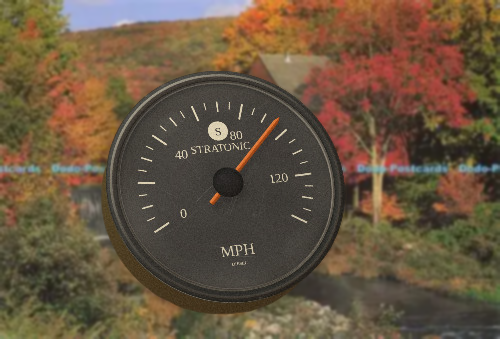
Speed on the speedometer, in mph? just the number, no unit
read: 95
